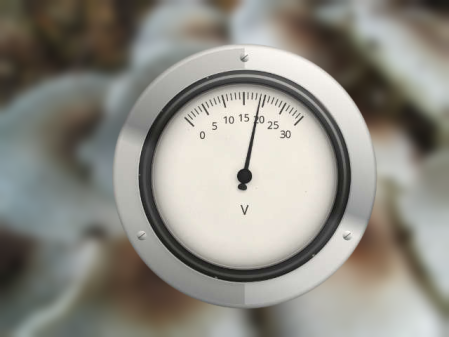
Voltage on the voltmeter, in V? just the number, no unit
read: 19
